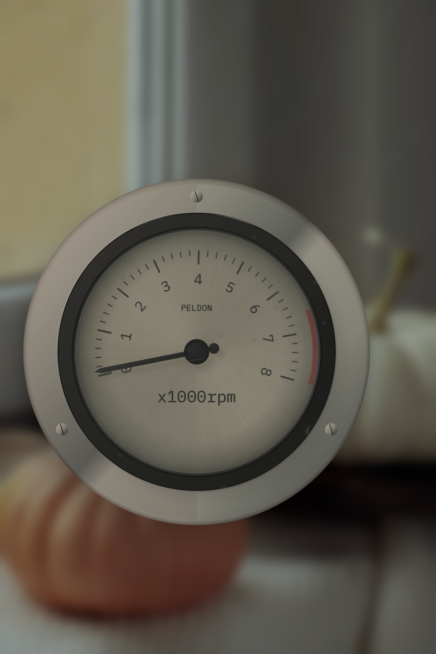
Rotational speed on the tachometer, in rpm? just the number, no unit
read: 100
